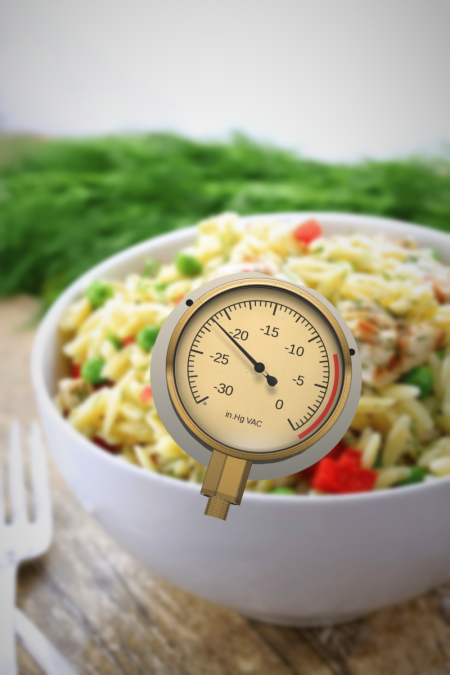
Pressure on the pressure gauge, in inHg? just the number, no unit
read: -21.5
